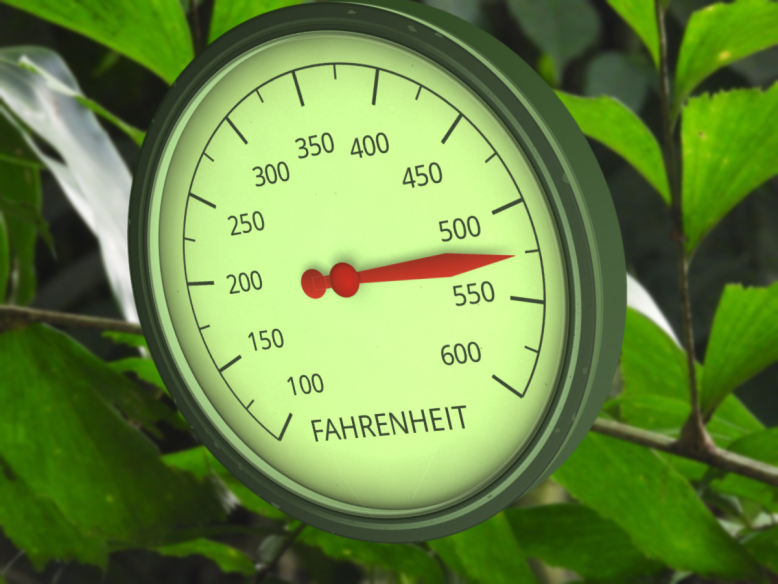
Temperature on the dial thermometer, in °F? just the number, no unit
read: 525
